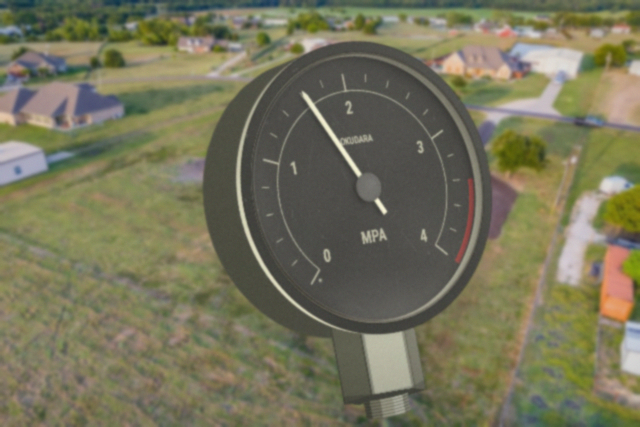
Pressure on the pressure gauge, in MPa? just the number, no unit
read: 1.6
